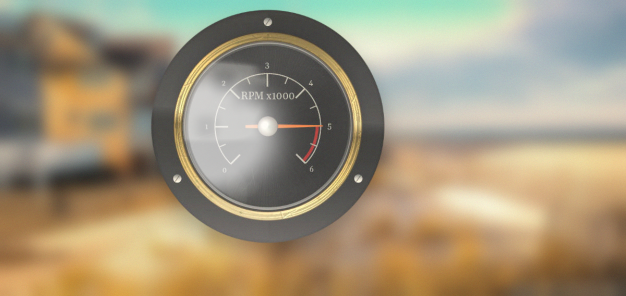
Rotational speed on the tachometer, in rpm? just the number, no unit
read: 5000
